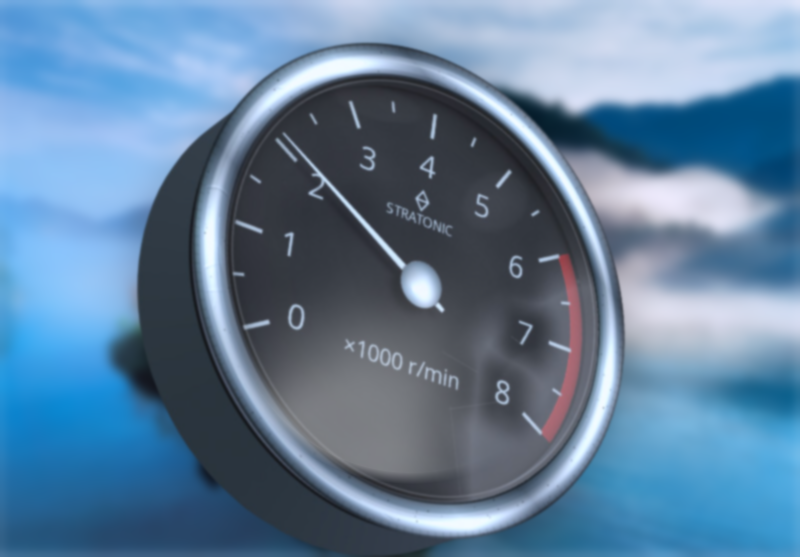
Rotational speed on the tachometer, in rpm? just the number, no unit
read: 2000
